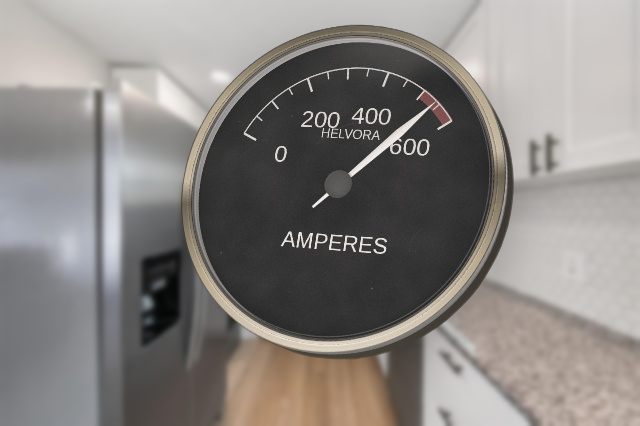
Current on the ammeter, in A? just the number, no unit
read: 550
